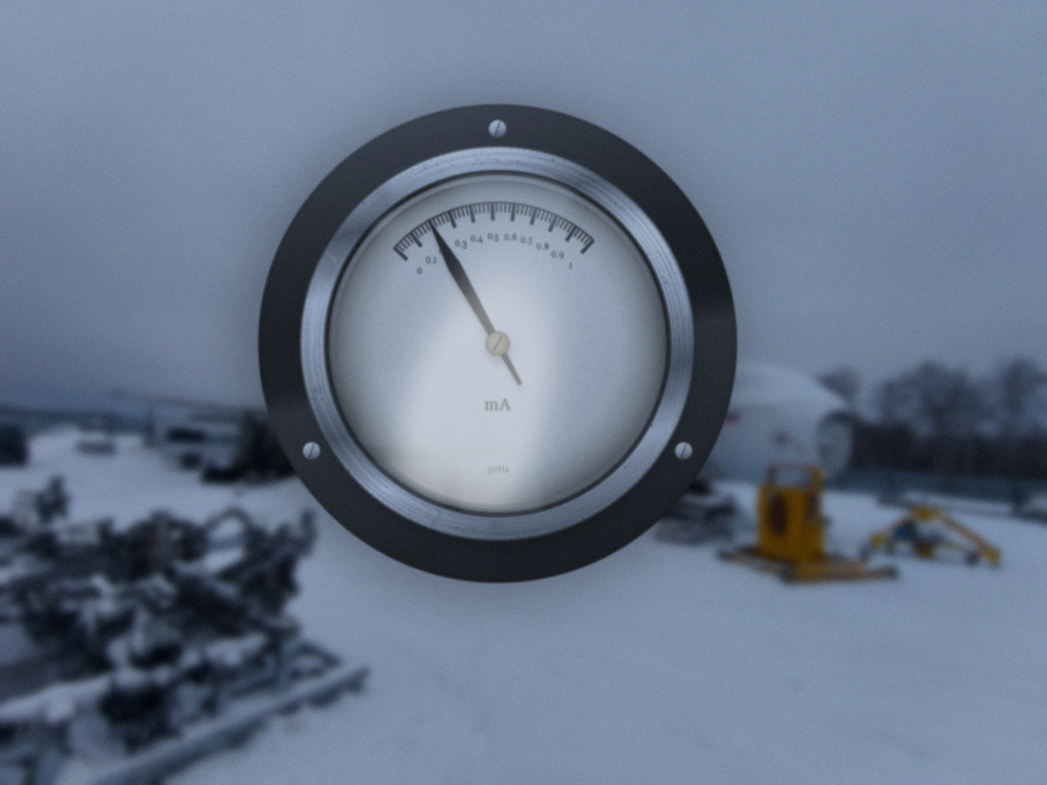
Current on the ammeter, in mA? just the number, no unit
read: 0.2
